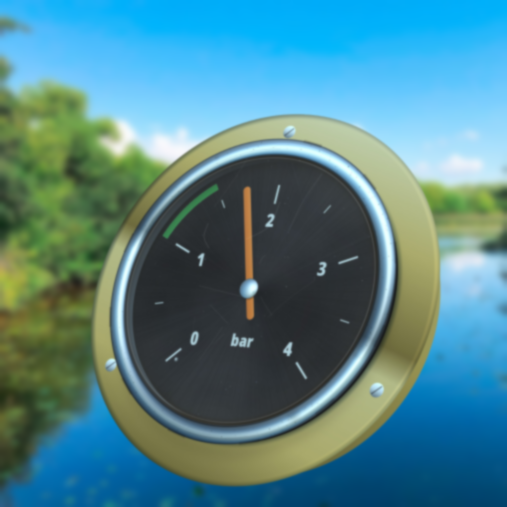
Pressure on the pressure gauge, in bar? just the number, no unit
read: 1.75
